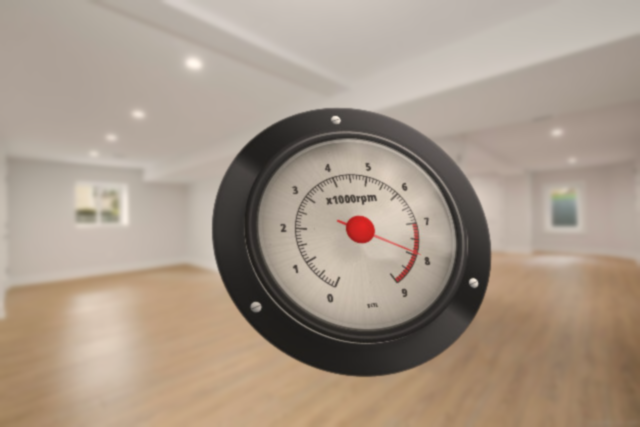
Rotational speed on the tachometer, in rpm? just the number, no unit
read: 8000
